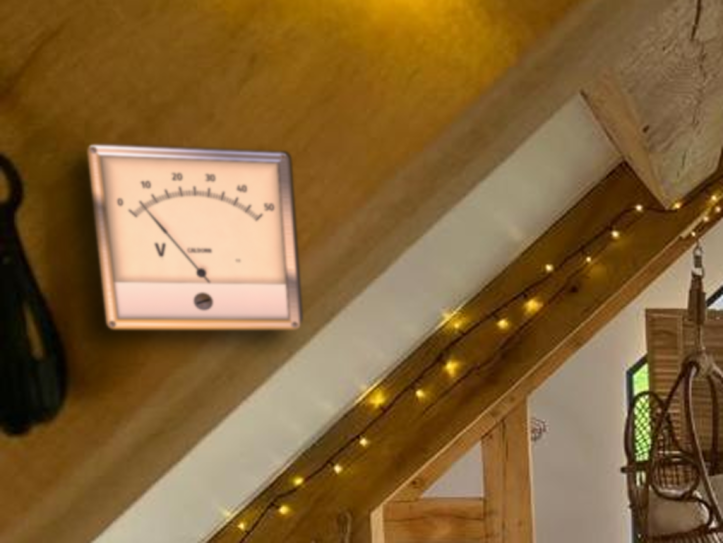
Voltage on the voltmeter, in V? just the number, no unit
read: 5
